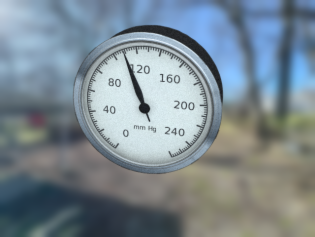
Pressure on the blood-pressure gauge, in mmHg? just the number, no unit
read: 110
